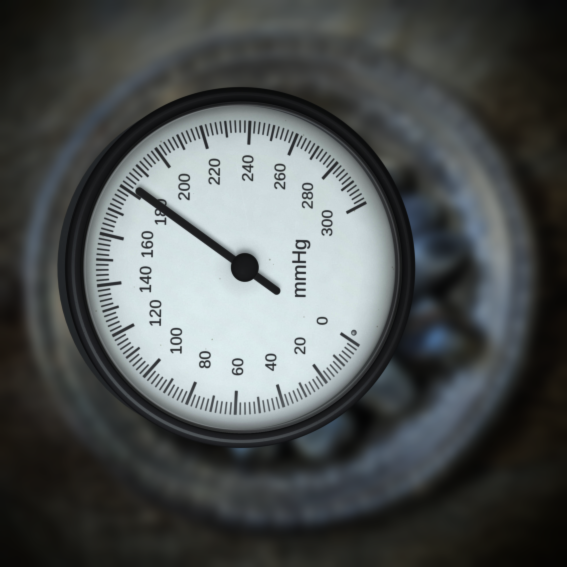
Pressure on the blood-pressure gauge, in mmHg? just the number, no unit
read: 182
